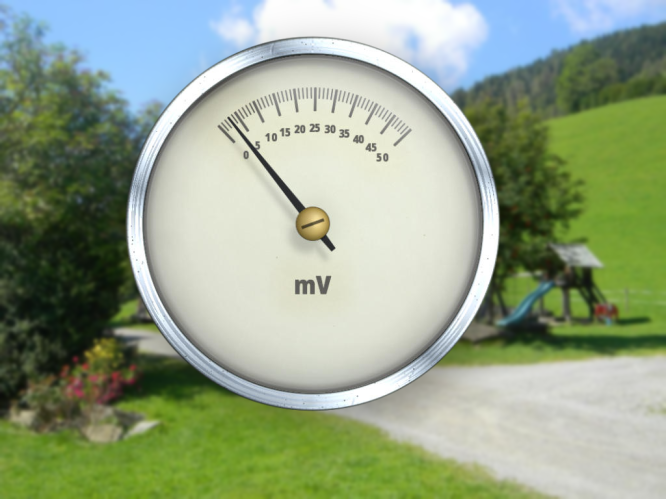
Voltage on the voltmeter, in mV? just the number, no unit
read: 3
